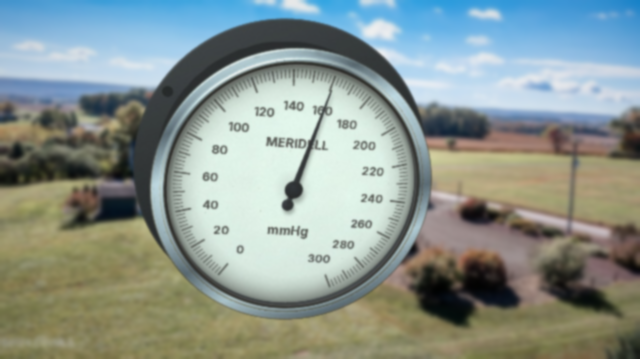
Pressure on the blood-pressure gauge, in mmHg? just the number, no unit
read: 160
